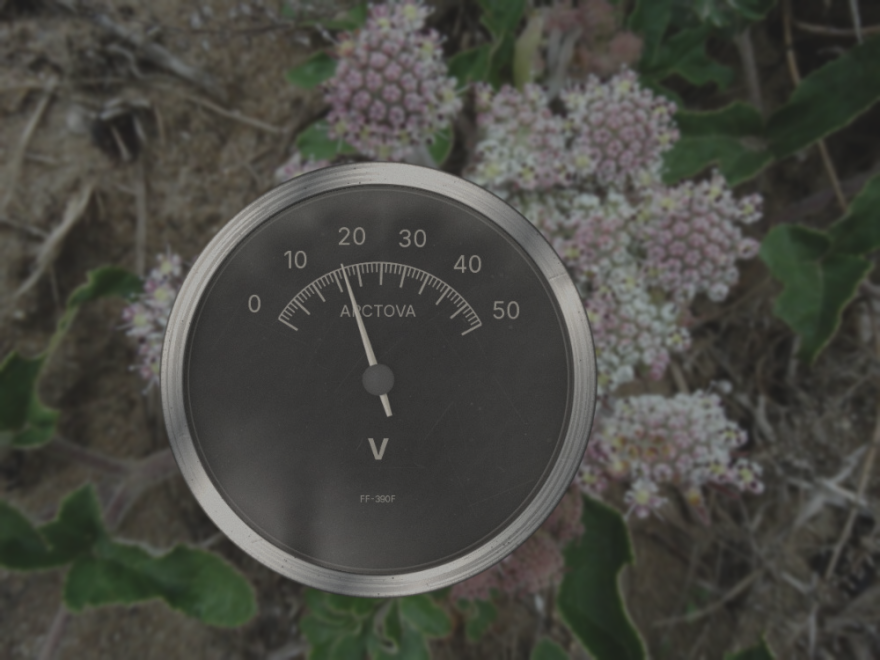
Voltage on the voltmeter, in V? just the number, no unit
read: 17
